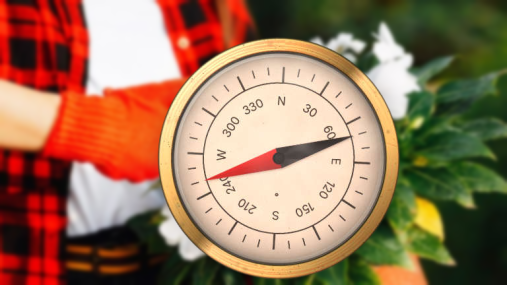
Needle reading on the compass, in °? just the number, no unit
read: 250
